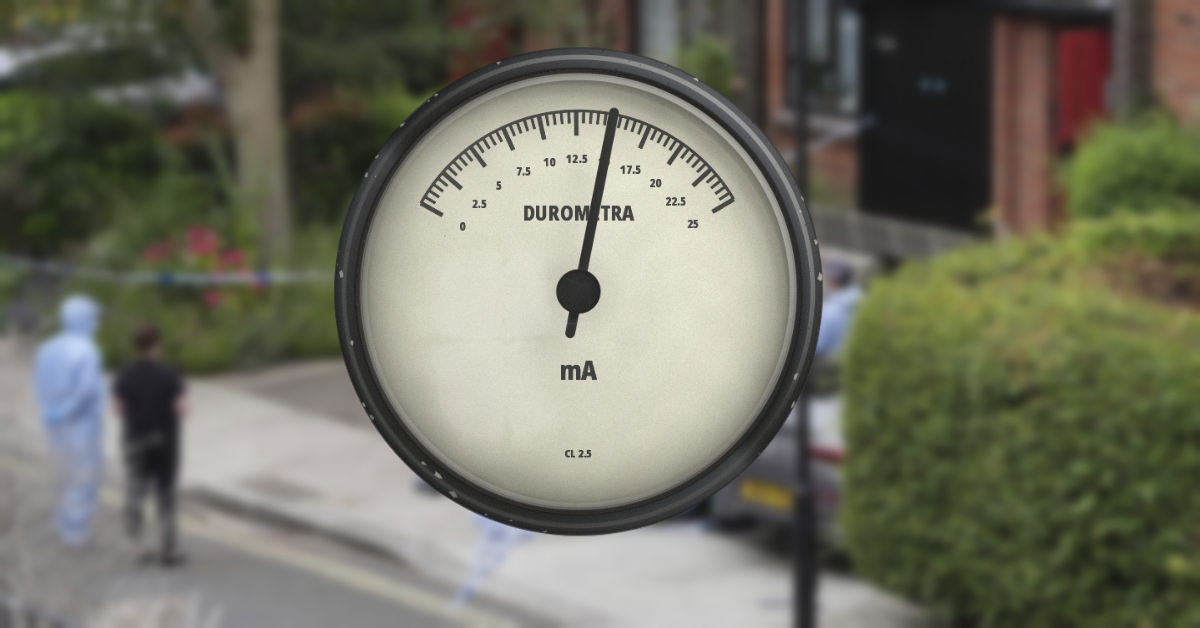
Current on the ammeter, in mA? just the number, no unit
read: 15
